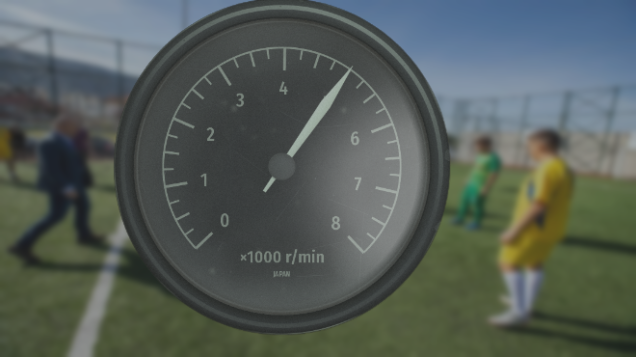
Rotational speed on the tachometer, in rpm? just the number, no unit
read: 5000
